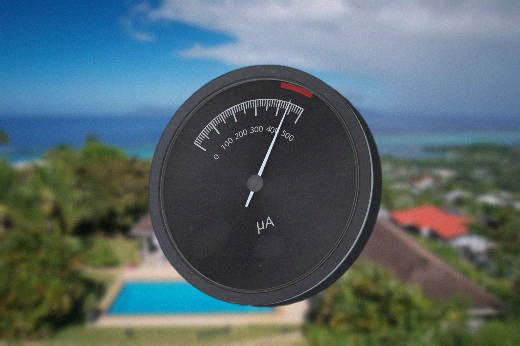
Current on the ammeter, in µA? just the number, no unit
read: 450
